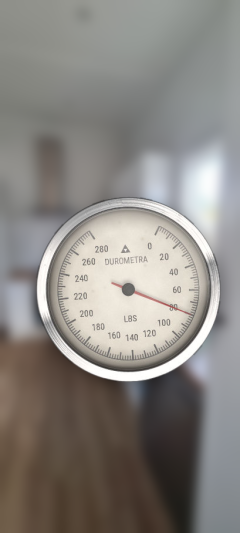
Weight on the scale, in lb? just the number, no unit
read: 80
